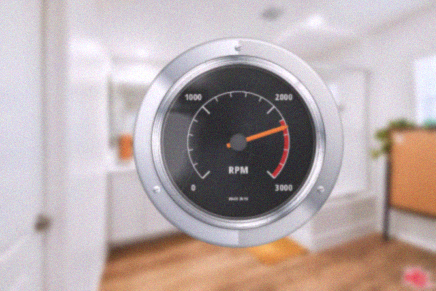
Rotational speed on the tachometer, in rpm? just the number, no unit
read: 2300
